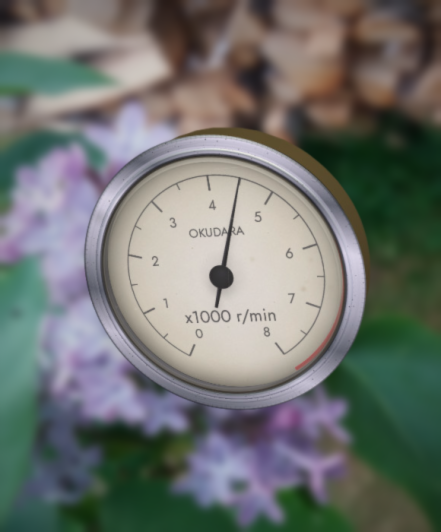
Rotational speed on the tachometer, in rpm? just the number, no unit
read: 4500
